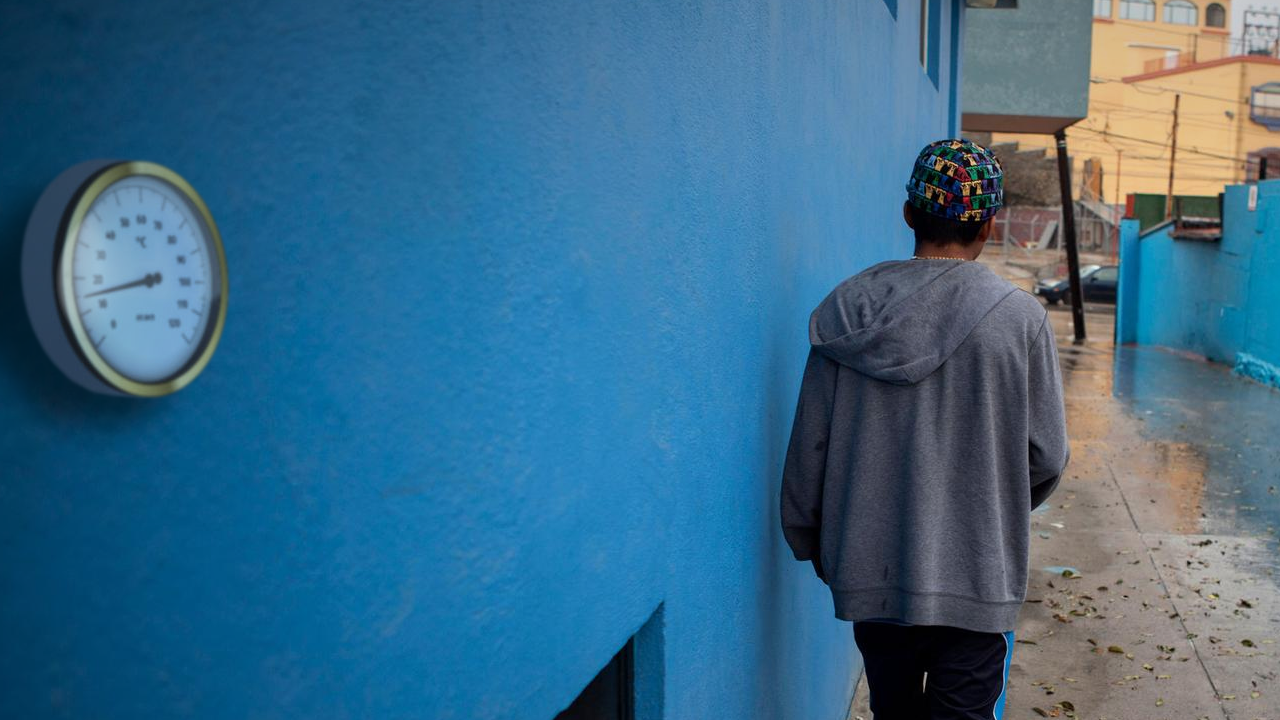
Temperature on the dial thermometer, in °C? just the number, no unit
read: 15
